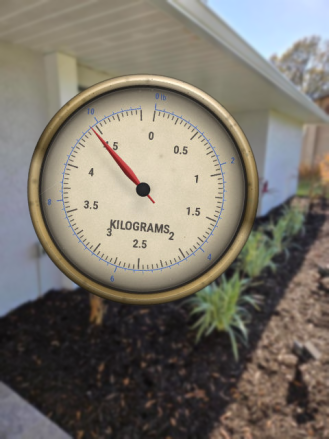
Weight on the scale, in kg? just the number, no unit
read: 4.45
